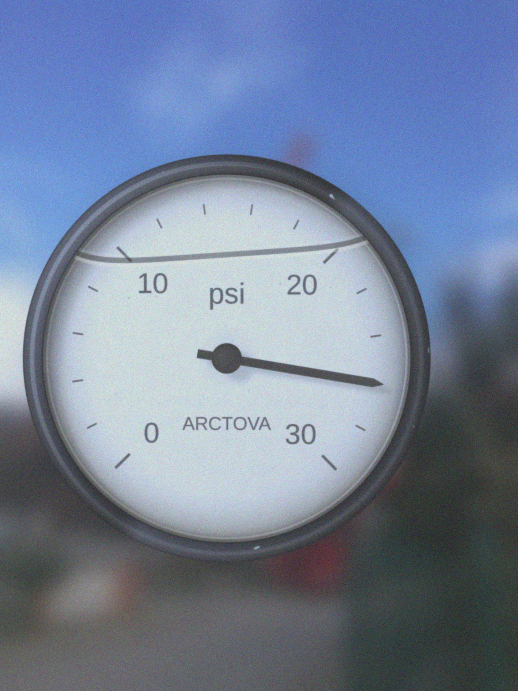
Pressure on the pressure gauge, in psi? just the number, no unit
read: 26
